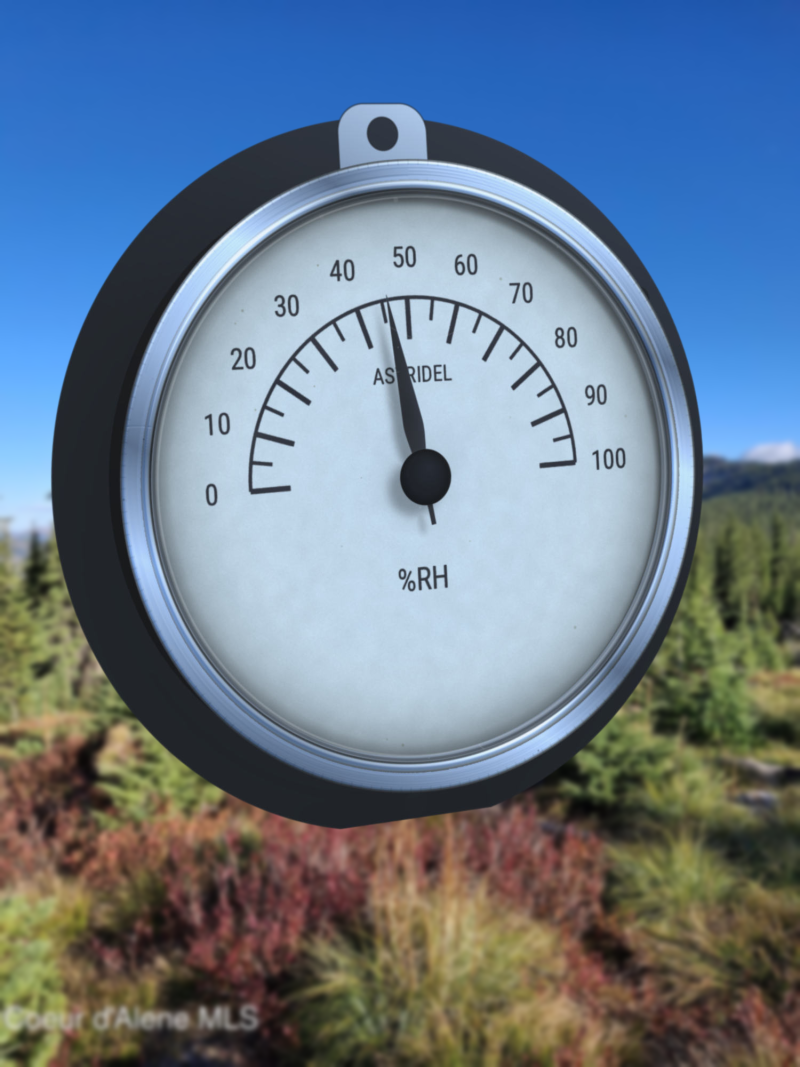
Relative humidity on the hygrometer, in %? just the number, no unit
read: 45
